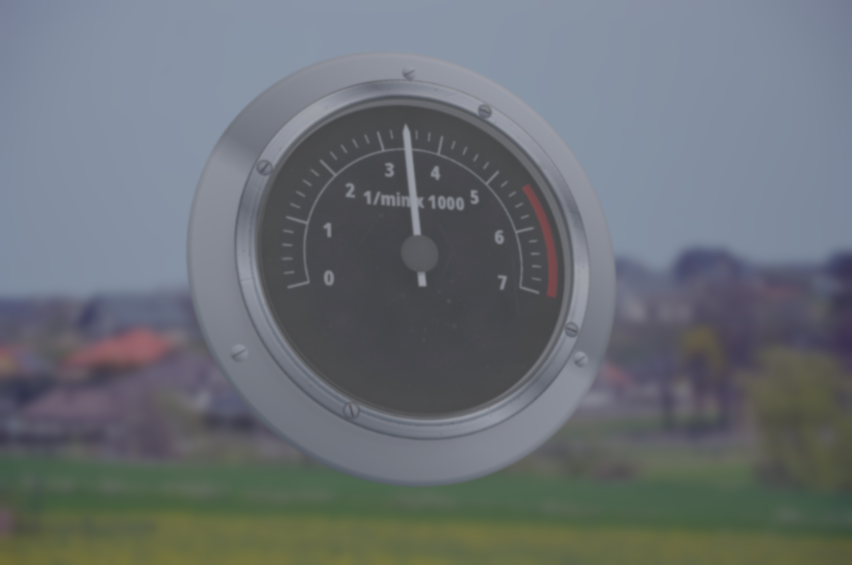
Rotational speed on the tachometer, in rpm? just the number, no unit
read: 3400
